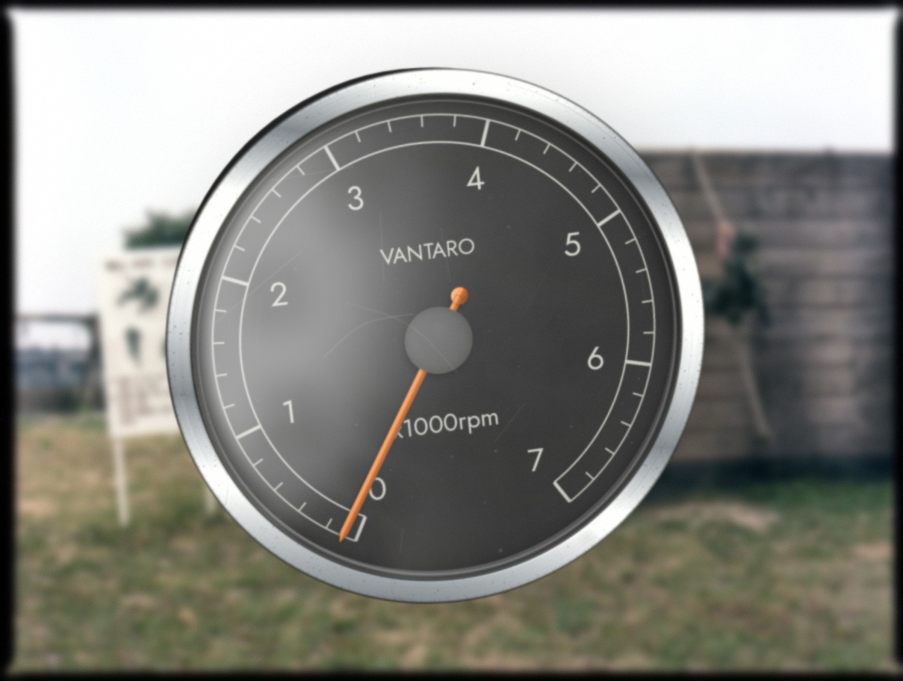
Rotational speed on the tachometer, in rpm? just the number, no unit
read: 100
